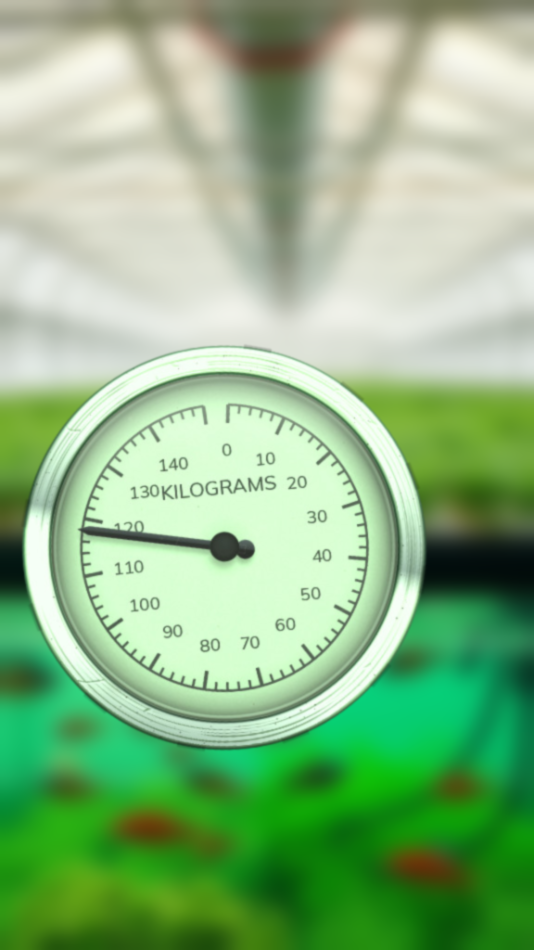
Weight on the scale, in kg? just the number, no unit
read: 118
